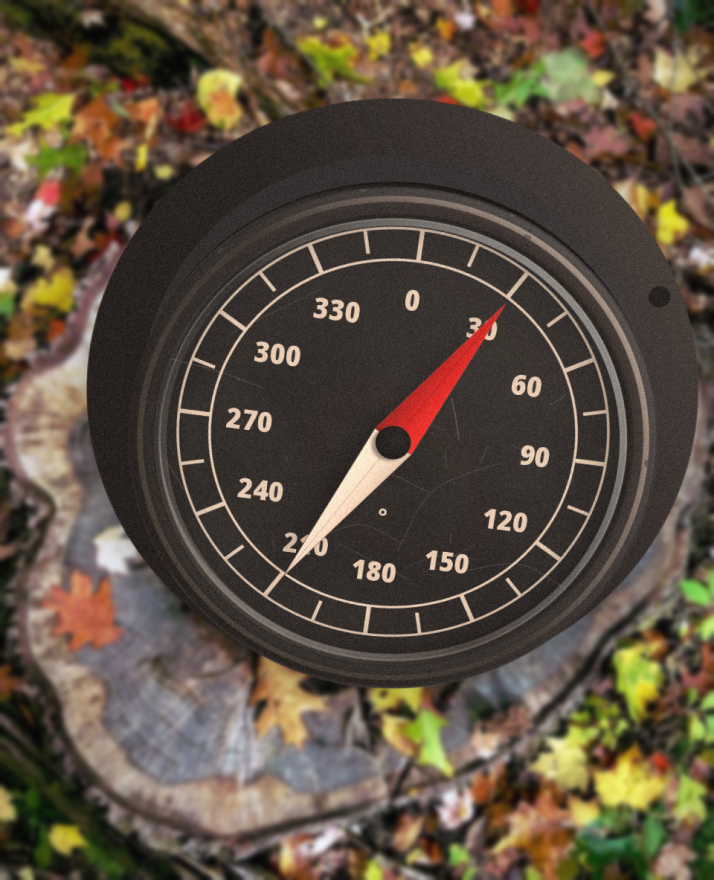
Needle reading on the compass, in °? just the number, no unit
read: 30
